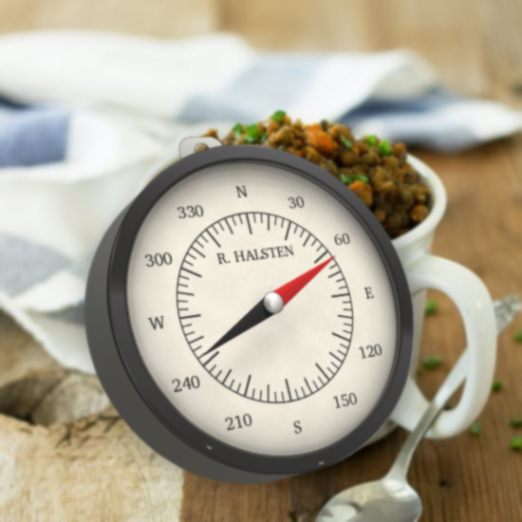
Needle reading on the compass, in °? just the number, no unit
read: 65
